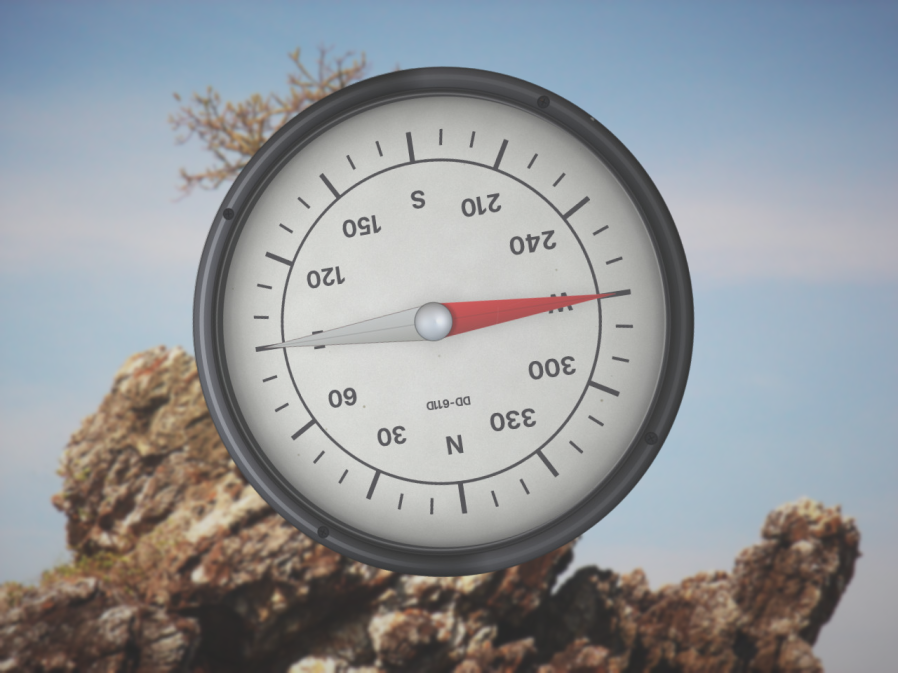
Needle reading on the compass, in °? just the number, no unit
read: 270
